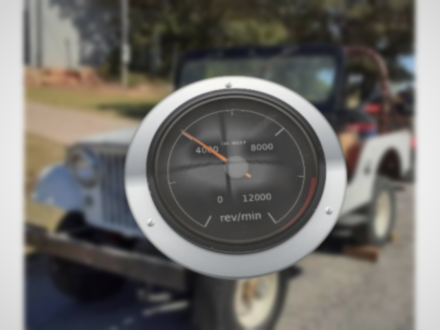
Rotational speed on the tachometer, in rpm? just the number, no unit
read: 4000
